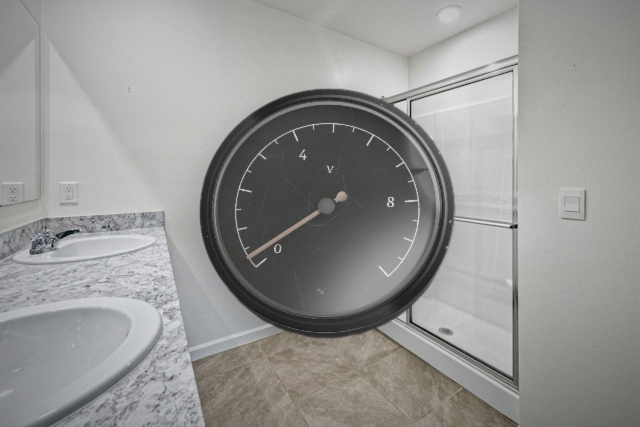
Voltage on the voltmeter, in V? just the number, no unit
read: 0.25
